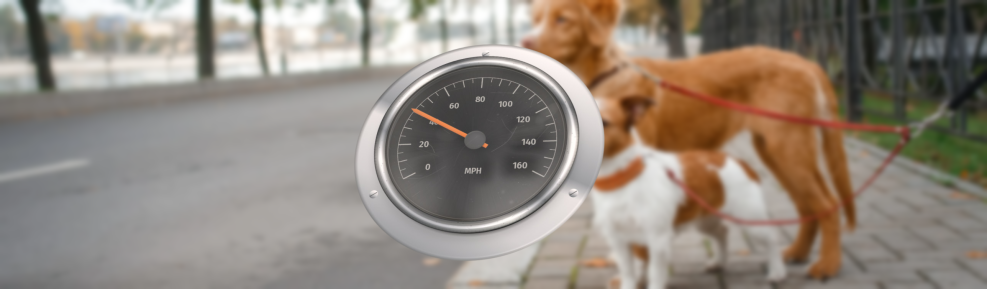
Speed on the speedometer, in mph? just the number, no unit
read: 40
